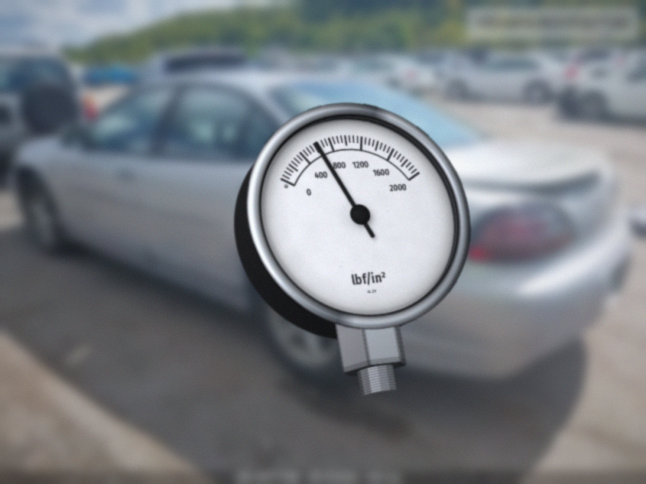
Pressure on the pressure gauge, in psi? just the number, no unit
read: 600
